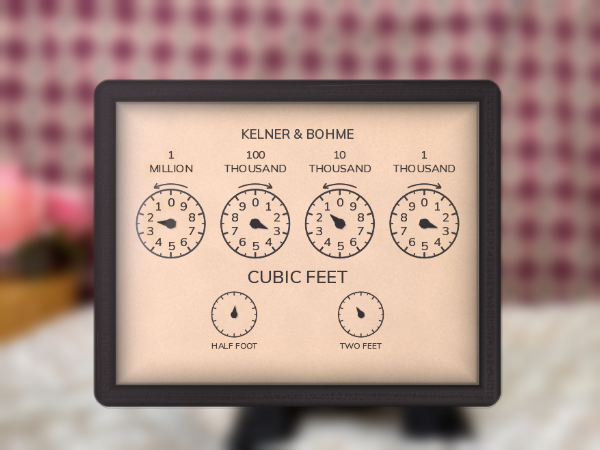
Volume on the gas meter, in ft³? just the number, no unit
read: 231300
